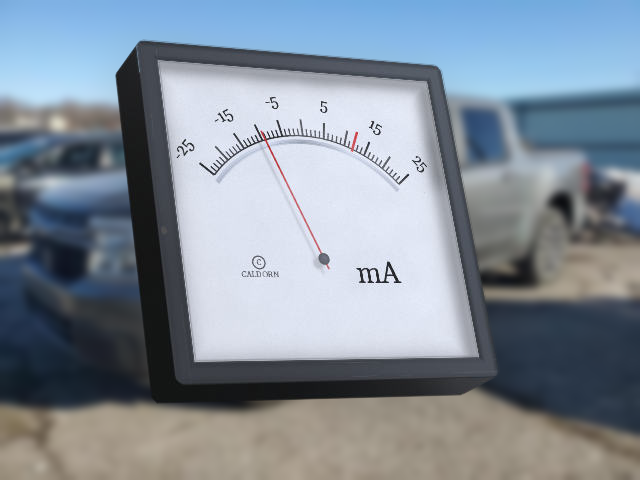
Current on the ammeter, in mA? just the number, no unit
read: -10
